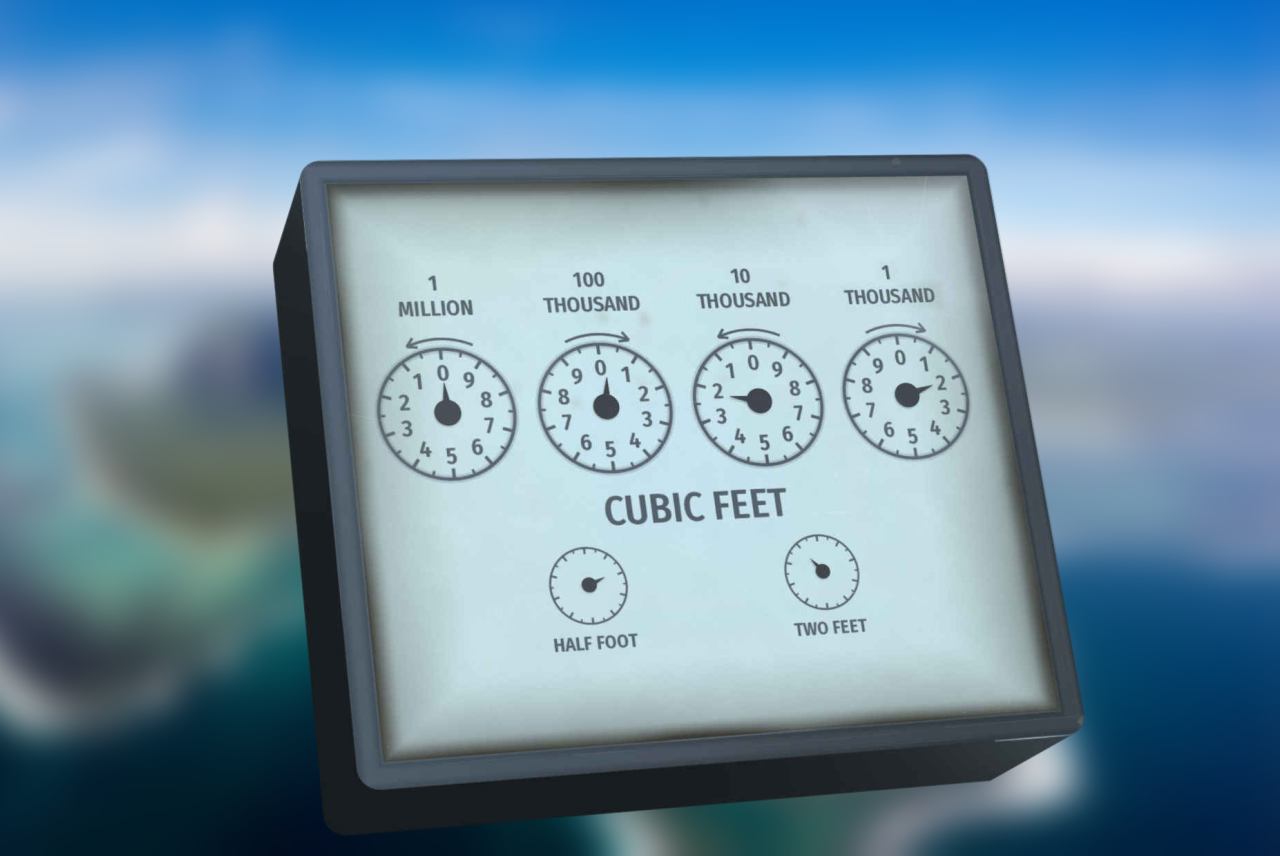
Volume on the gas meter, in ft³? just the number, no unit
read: 2200
